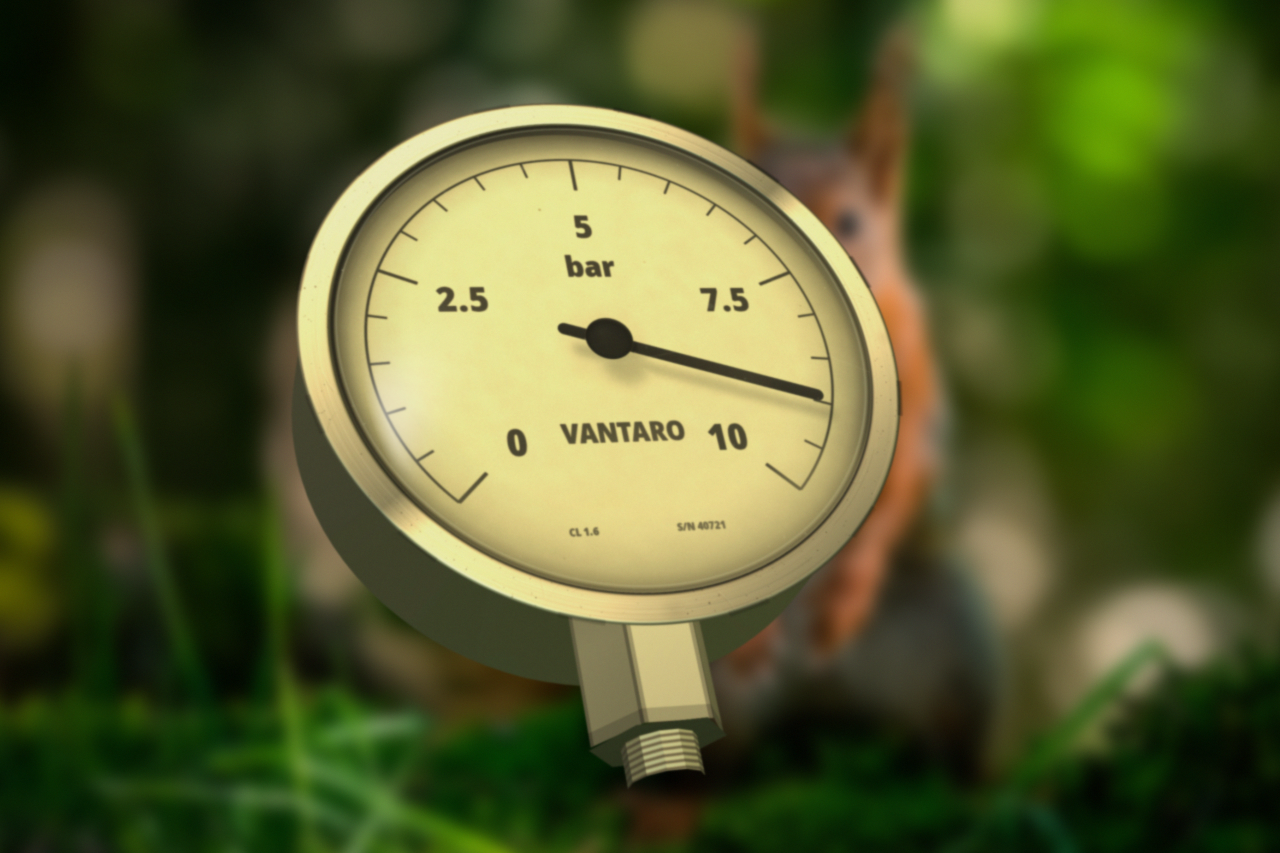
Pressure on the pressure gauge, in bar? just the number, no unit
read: 9
